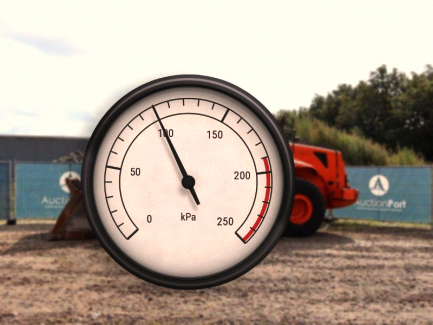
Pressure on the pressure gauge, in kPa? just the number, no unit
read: 100
